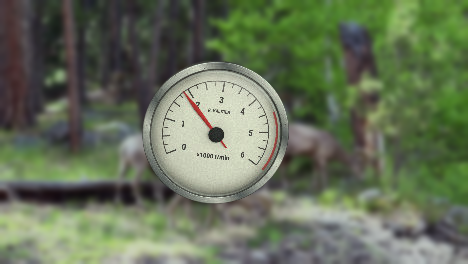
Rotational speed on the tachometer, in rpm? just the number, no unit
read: 1875
